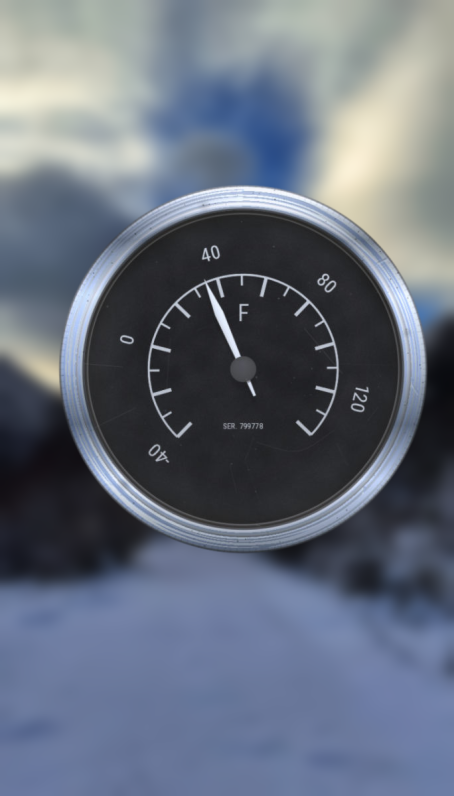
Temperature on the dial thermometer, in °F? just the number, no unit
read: 35
